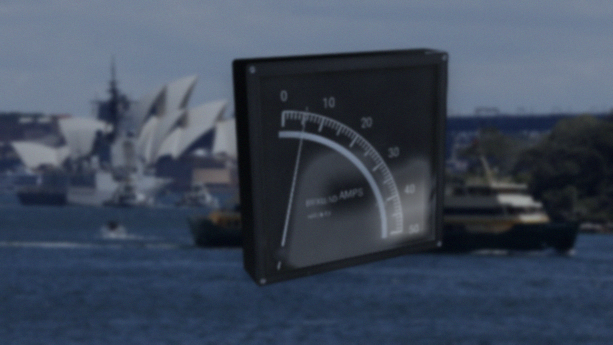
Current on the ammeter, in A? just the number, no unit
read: 5
